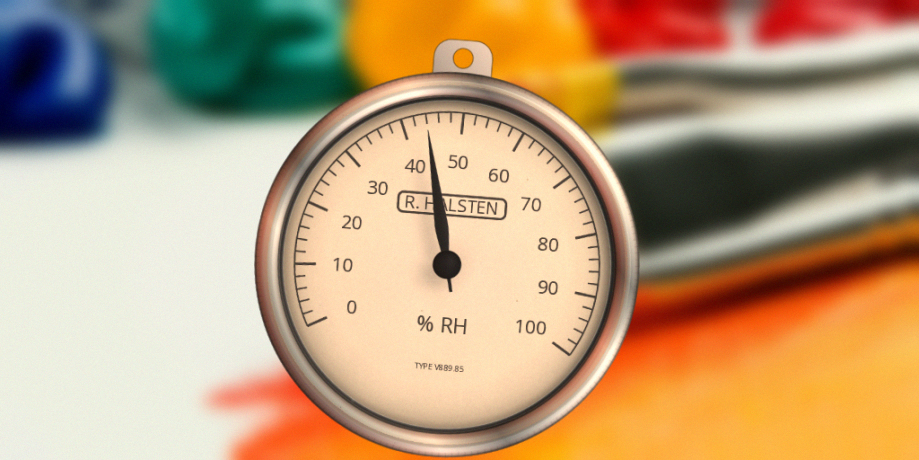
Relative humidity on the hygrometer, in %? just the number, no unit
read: 44
